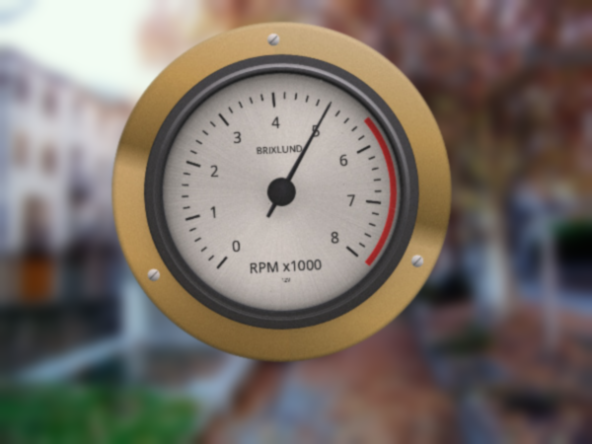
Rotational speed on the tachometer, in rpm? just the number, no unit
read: 5000
